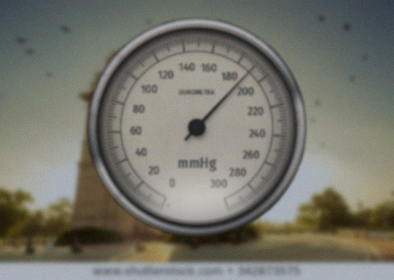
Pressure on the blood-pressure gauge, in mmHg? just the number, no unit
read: 190
